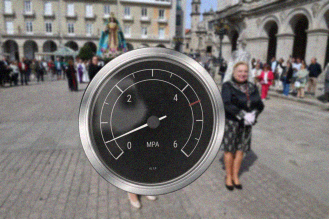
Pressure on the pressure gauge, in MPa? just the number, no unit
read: 0.5
